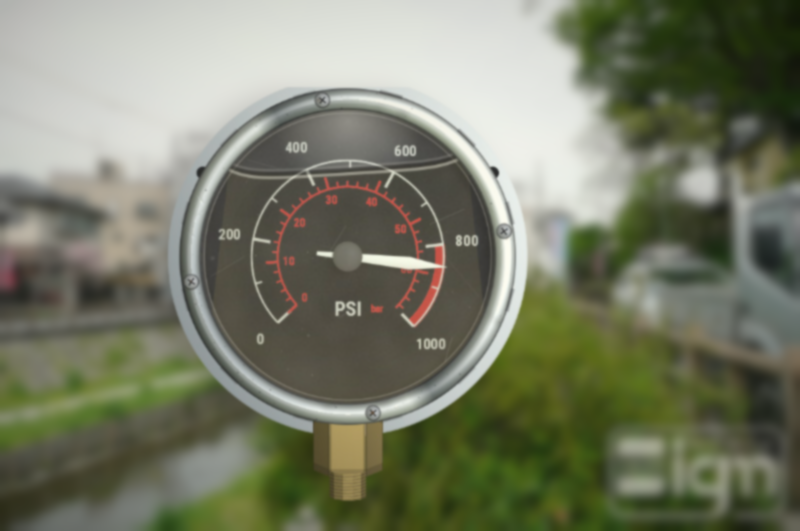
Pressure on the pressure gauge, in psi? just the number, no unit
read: 850
